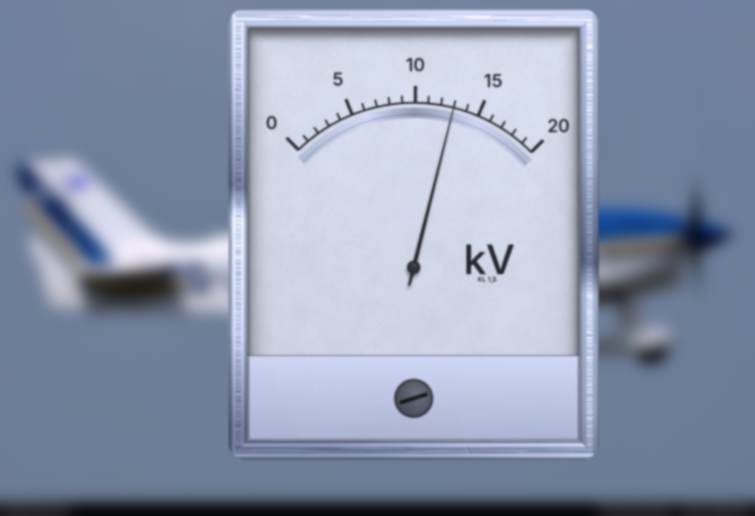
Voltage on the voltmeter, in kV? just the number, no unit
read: 13
